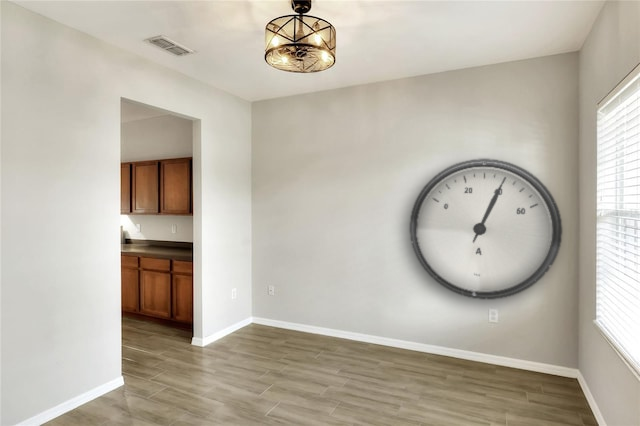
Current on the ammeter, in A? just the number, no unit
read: 40
